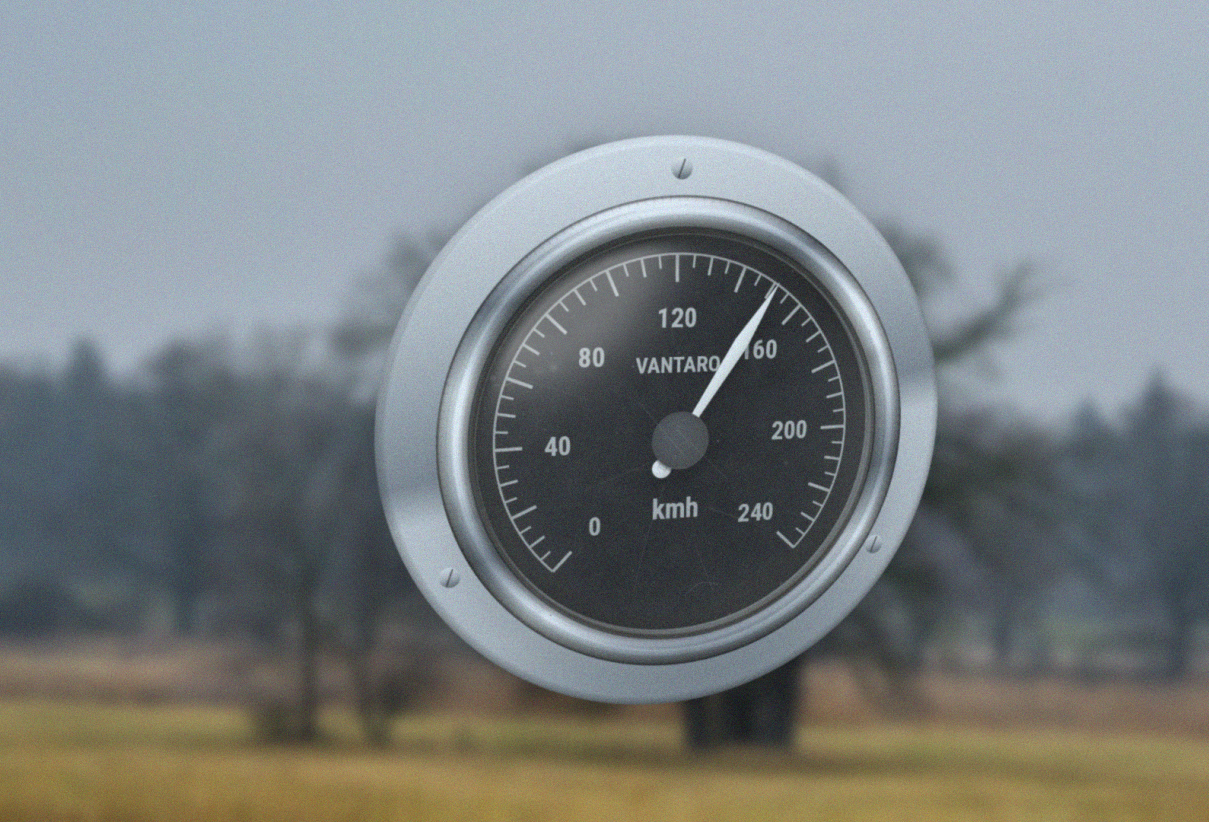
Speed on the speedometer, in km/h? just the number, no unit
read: 150
